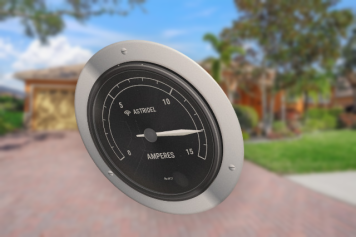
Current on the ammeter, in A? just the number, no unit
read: 13
